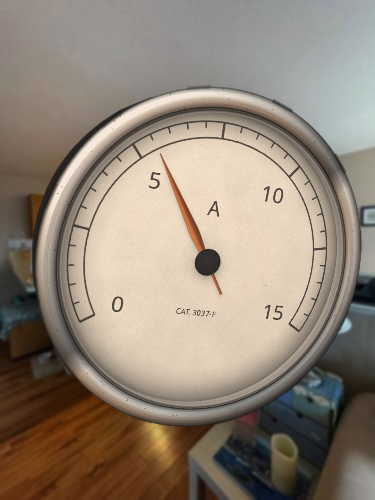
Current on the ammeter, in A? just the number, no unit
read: 5.5
